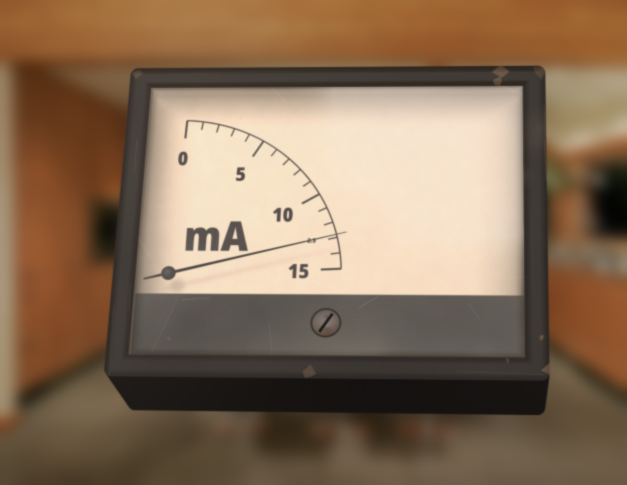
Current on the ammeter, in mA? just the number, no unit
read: 13
